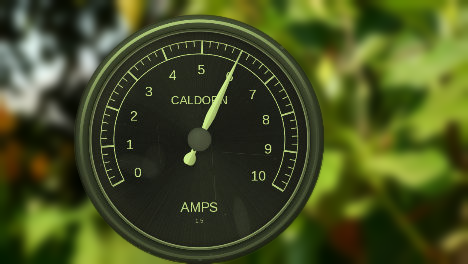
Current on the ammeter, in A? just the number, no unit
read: 6
